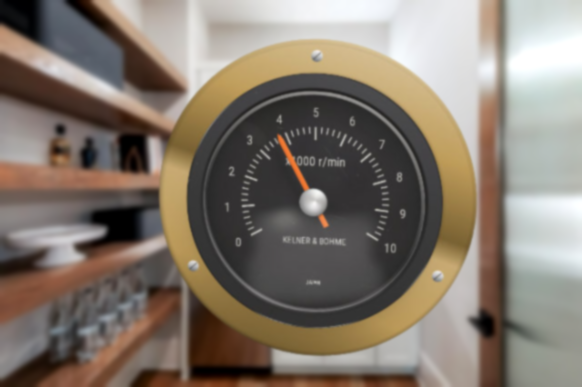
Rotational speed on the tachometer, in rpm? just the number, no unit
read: 3800
